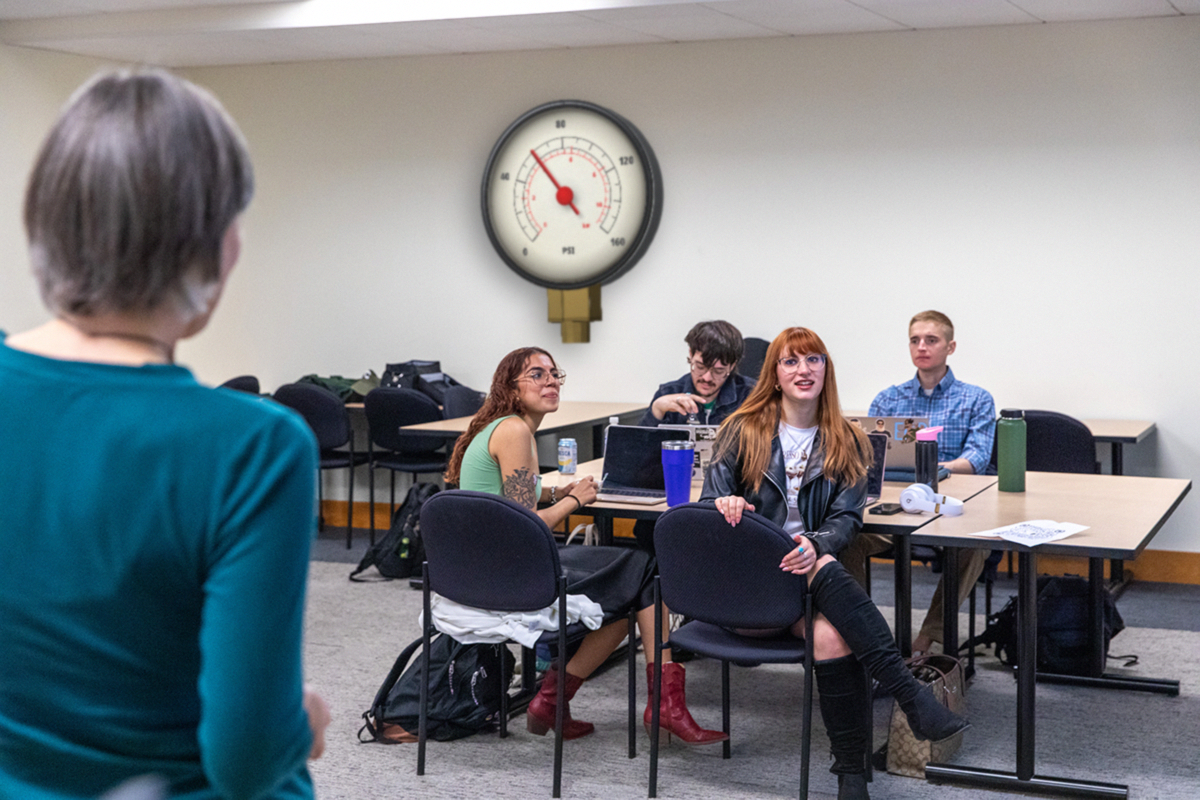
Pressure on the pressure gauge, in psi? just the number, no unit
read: 60
